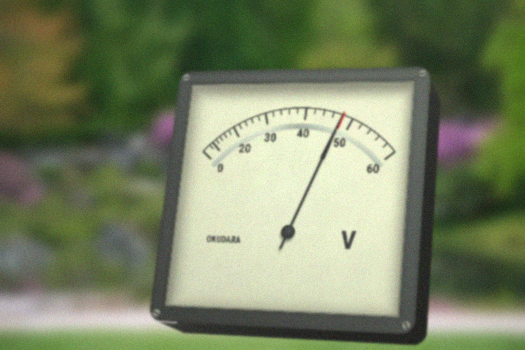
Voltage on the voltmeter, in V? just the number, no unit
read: 48
